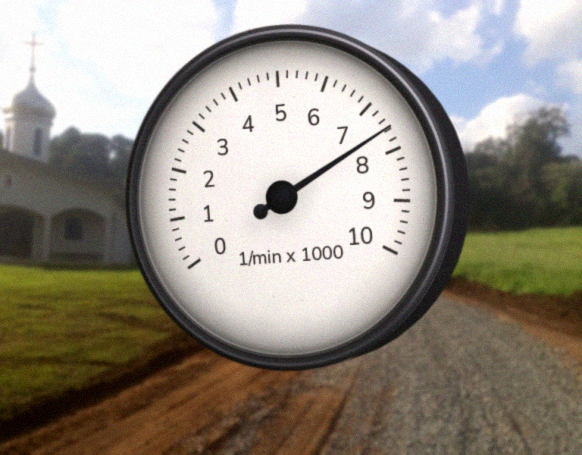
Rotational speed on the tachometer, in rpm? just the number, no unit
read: 7600
